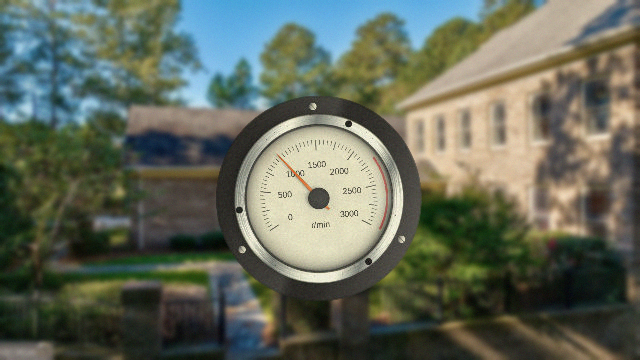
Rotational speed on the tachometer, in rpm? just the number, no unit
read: 1000
